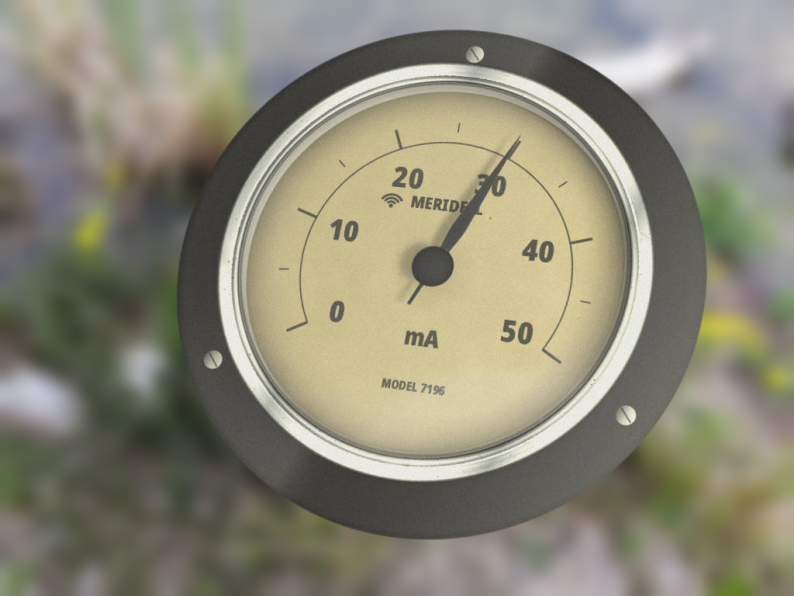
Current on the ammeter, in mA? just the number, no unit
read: 30
